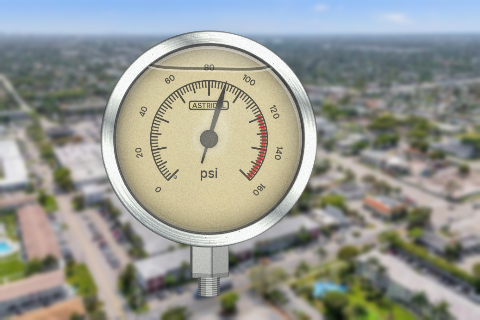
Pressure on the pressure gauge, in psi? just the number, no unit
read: 90
